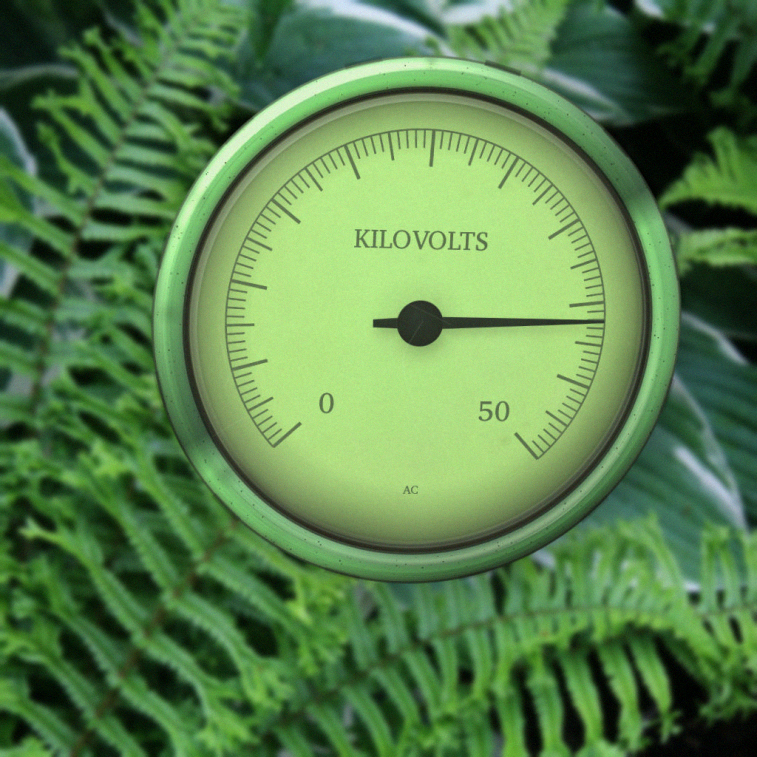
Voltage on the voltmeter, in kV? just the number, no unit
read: 41
